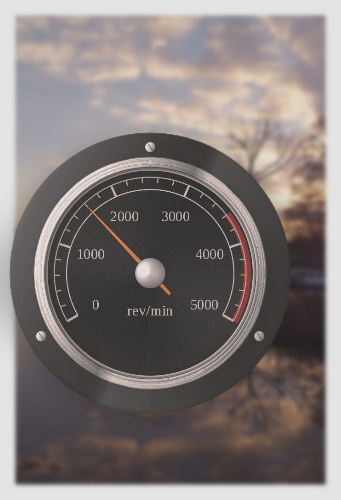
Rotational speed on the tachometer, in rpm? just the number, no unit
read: 1600
